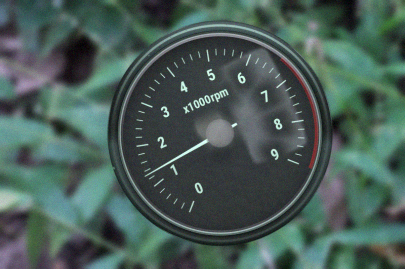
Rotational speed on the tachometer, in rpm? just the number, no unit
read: 1300
